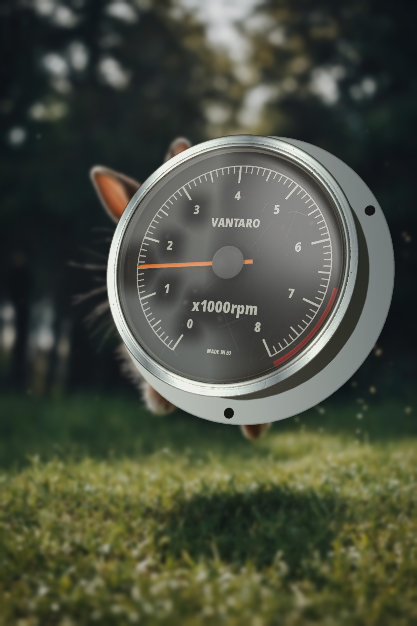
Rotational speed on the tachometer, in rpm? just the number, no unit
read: 1500
